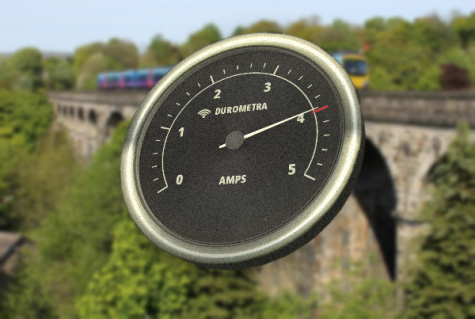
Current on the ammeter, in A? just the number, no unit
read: 4
